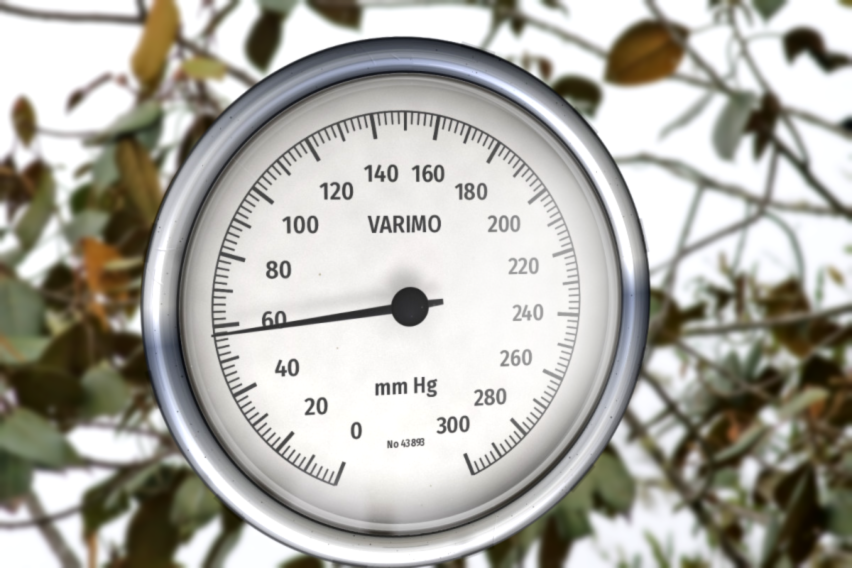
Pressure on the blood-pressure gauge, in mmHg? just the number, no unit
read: 58
